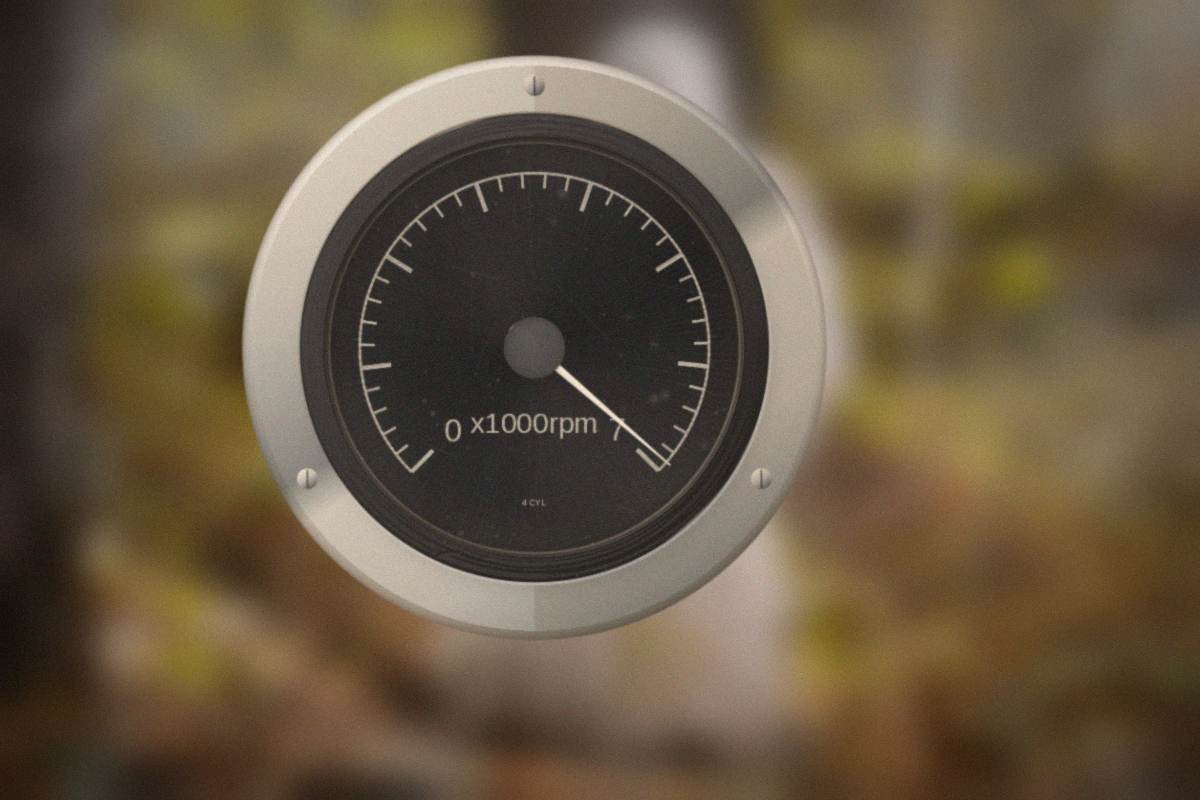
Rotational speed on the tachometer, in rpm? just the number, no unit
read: 6900
